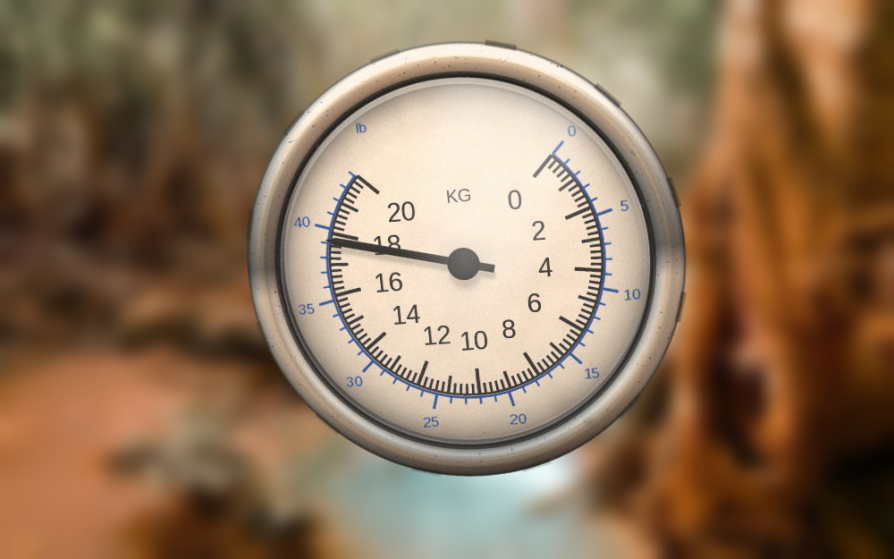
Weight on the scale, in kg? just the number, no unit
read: 17.8
